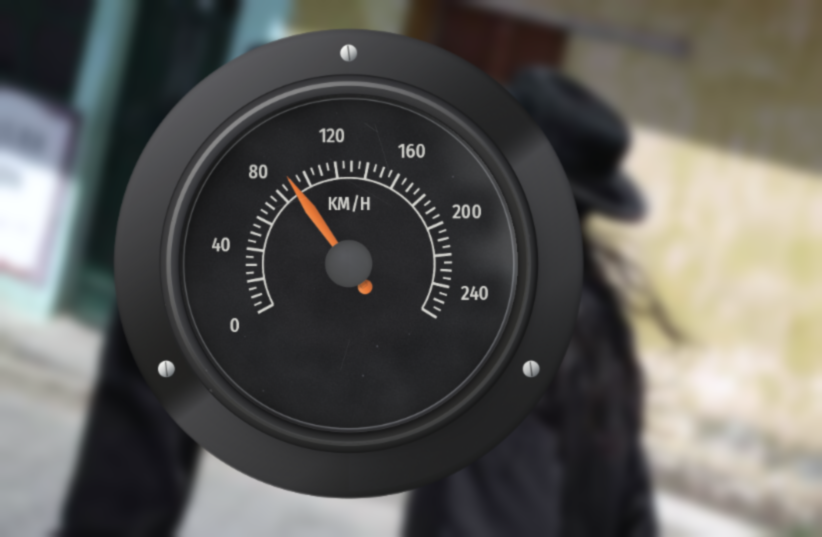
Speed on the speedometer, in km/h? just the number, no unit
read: 90
